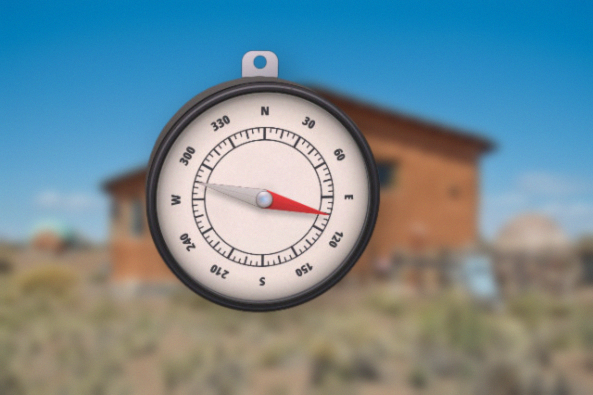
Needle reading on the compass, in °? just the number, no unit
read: 105
